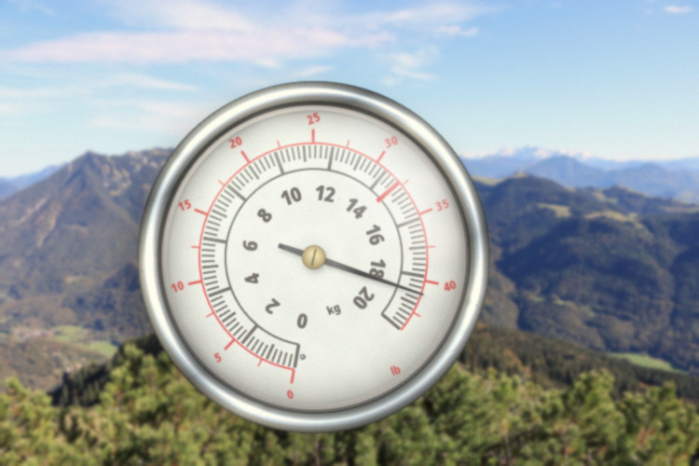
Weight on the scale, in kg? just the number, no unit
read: 18.6
